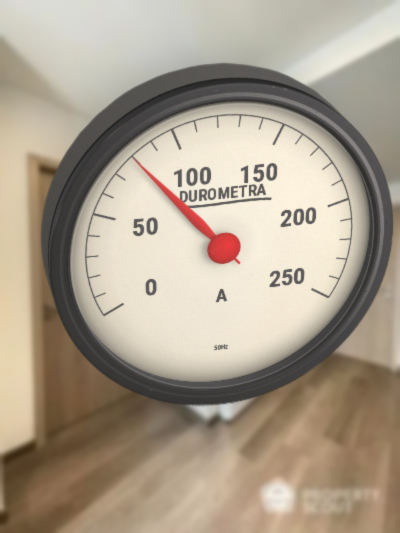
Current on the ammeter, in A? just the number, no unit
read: 80
